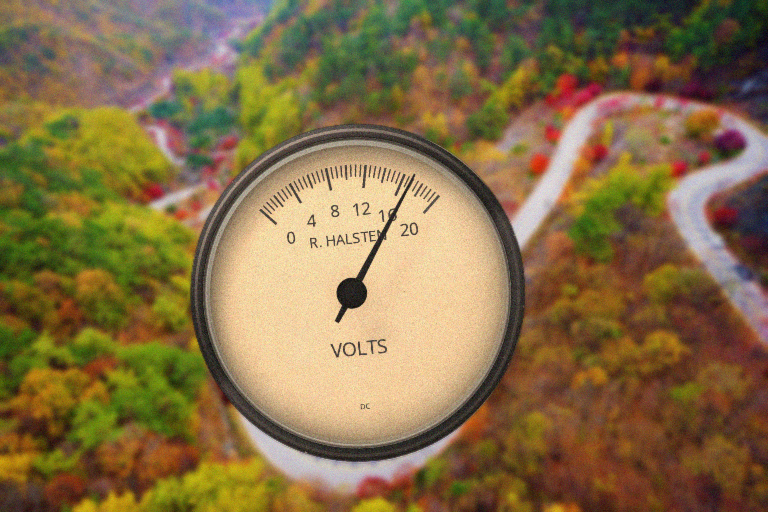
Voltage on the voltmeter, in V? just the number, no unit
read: 17
